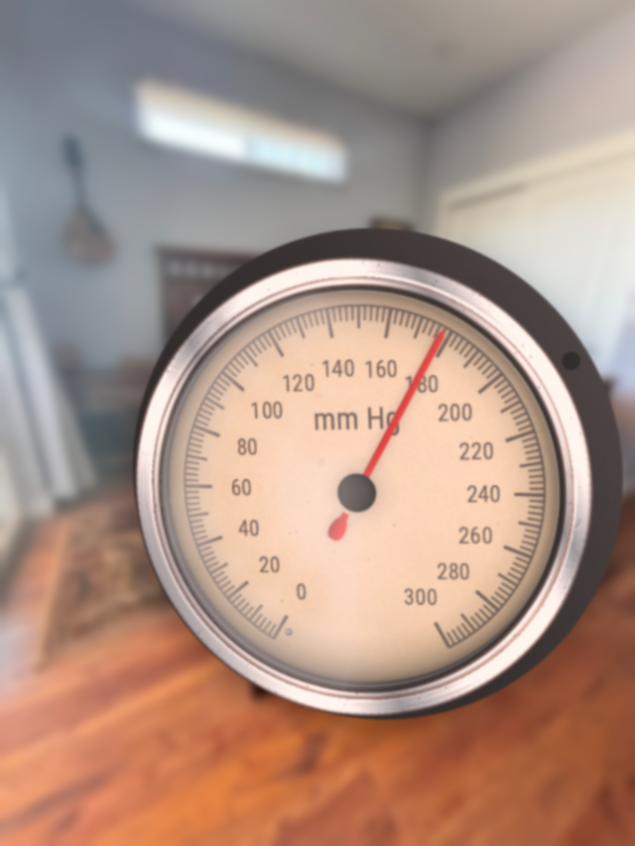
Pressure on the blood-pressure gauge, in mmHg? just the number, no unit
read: 178
